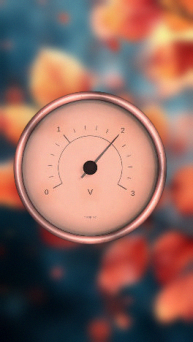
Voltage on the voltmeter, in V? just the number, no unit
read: 2
